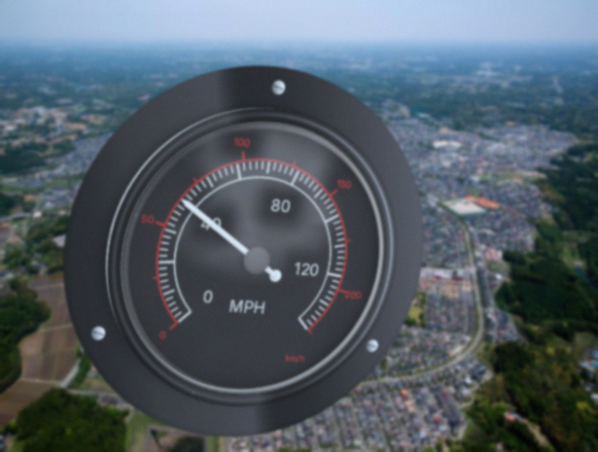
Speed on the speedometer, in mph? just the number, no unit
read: 40
